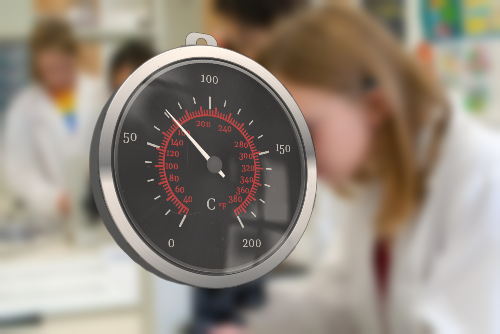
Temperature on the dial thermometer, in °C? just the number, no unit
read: 70
